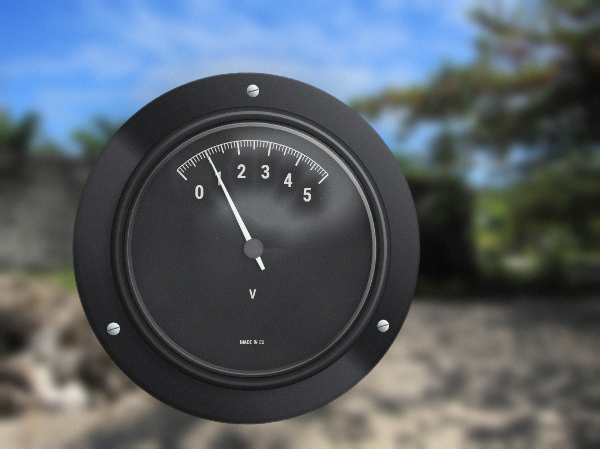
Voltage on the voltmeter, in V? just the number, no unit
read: 1
